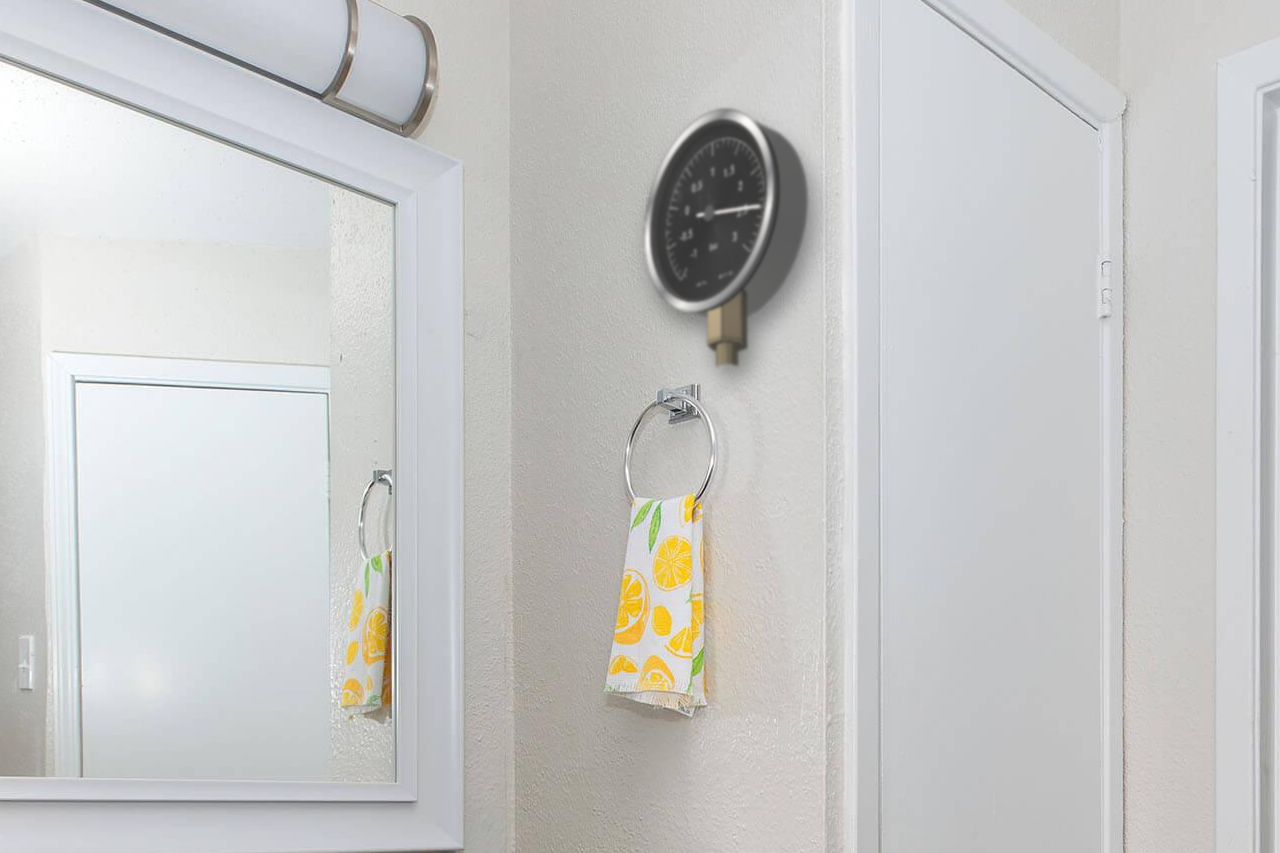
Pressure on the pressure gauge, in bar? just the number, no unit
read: 2.5
